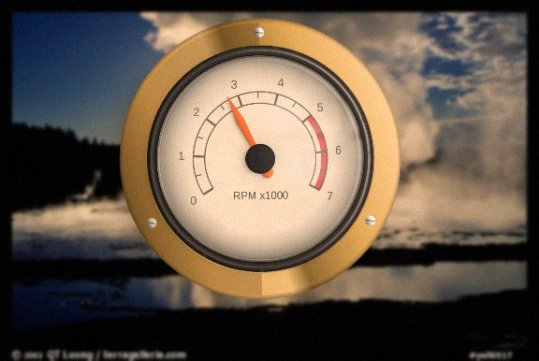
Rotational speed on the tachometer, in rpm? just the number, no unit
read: 2750
